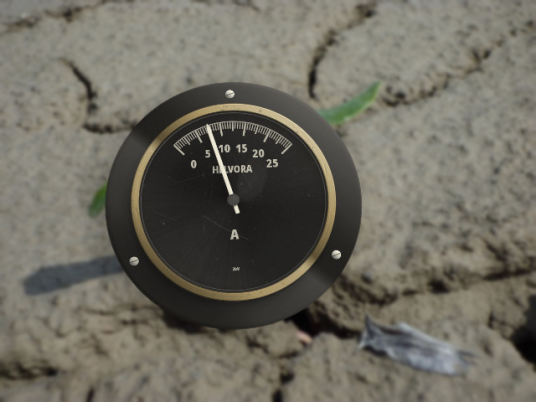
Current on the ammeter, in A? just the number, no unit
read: 7.5
